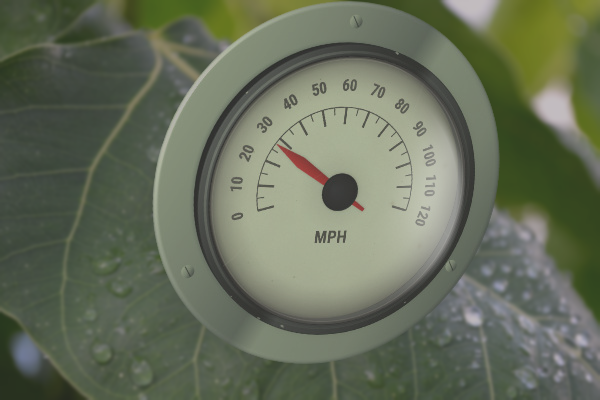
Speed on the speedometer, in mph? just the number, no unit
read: 27.5
